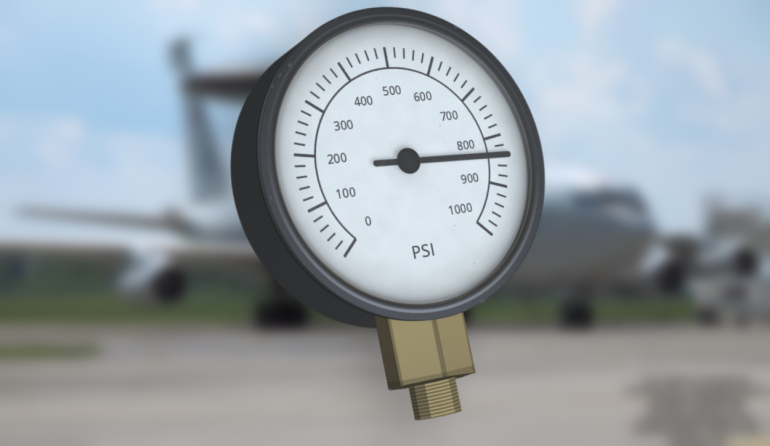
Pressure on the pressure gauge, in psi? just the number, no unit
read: 840
